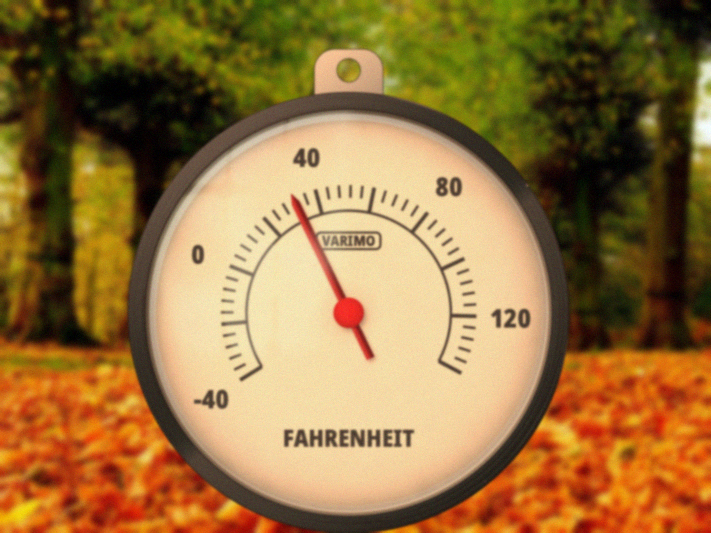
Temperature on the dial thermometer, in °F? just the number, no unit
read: 32
